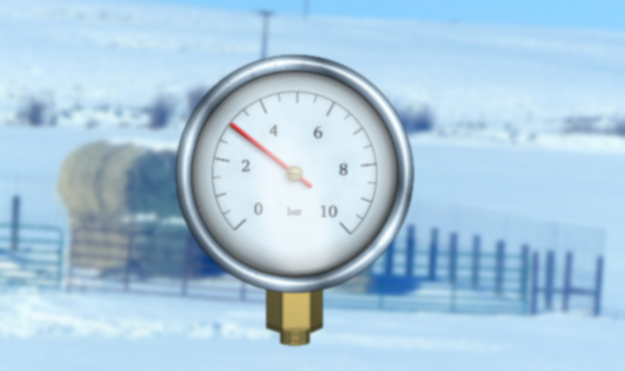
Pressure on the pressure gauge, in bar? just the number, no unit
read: 3
